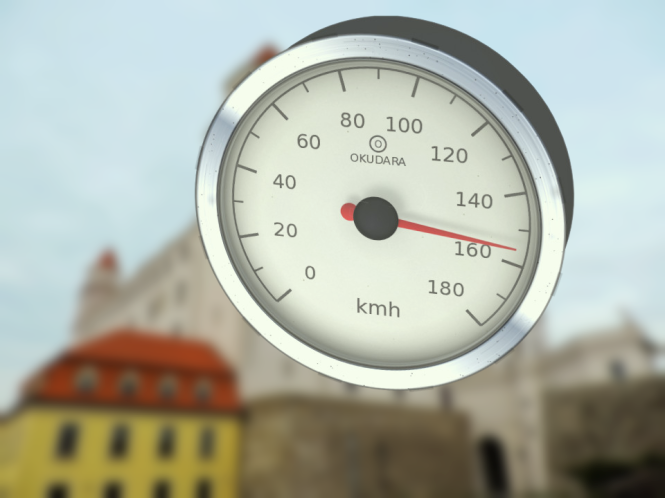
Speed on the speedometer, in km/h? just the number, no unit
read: 155
